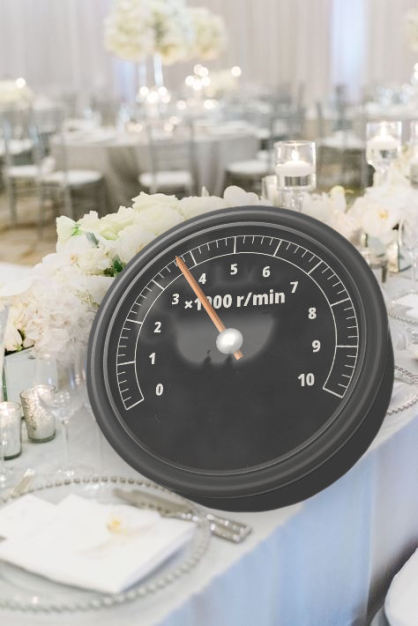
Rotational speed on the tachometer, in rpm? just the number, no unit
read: 3700
